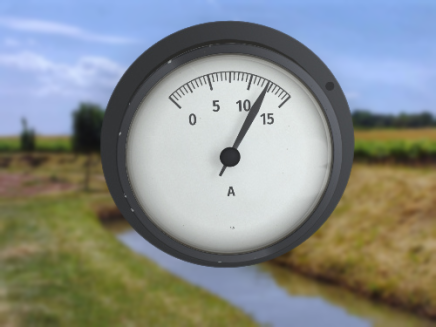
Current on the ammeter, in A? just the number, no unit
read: 12
